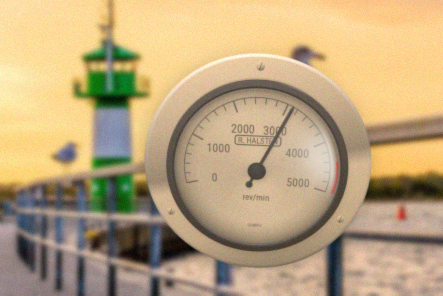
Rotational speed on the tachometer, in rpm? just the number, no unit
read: 3100
